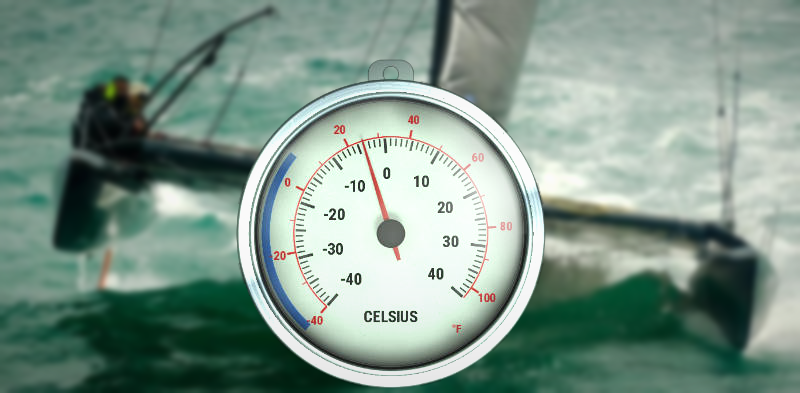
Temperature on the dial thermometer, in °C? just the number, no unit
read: -4
